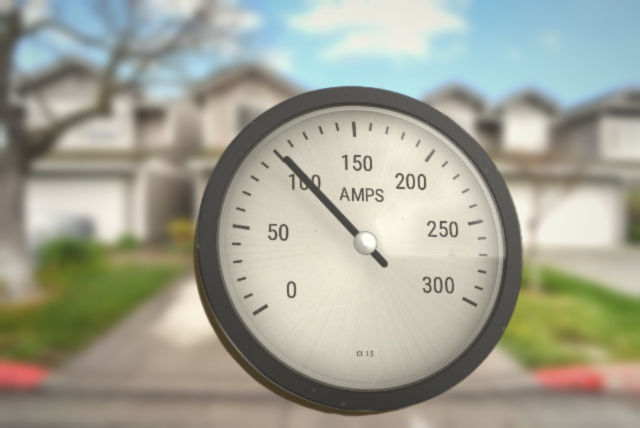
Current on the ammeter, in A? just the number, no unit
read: 100
